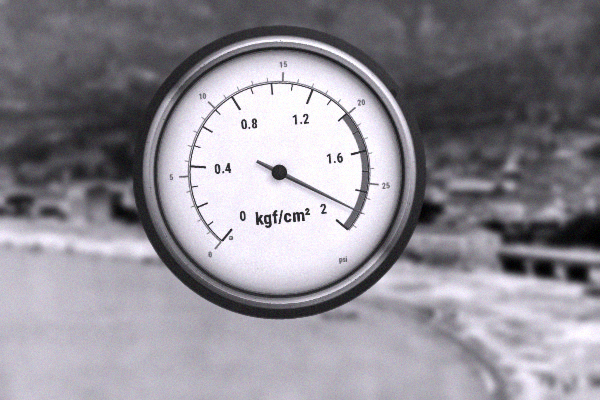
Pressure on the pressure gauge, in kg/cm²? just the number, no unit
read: 1.9
